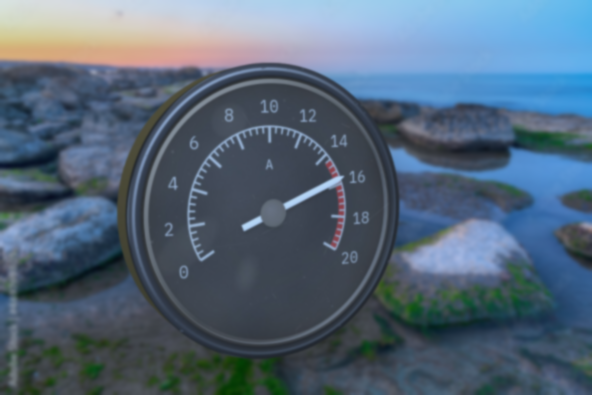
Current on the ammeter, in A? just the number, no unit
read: 15.6
